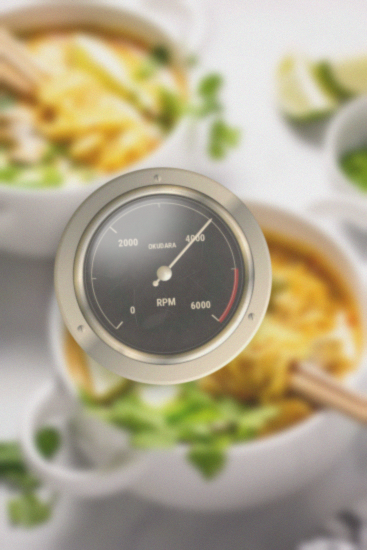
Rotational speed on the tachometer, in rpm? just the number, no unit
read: 4000
